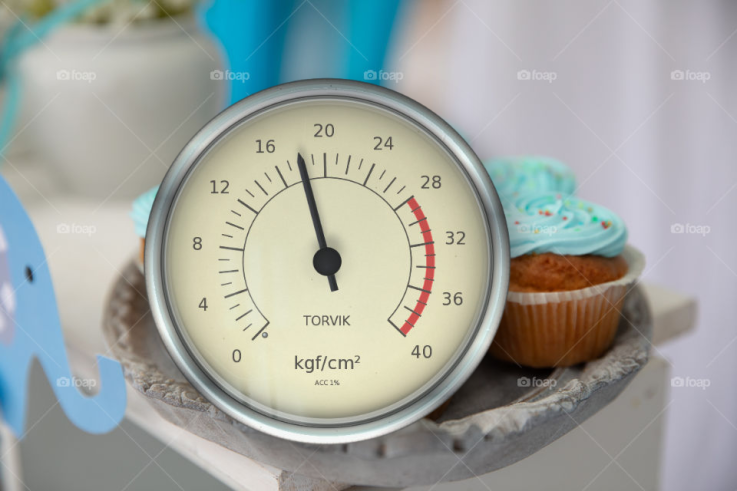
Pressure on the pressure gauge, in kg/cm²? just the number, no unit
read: 18
